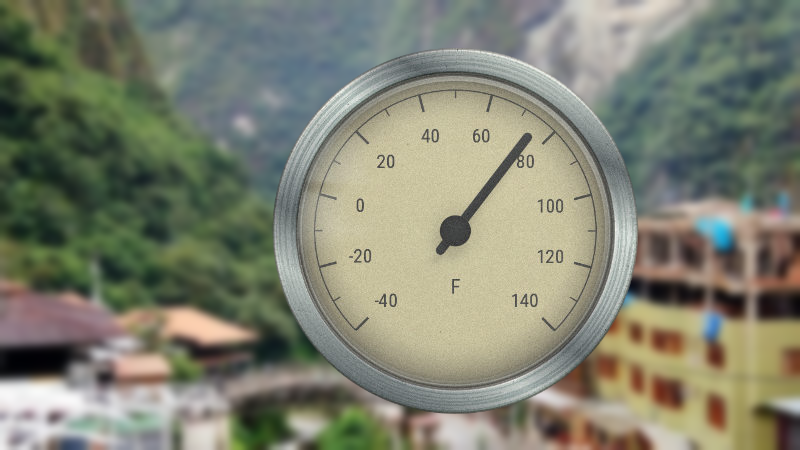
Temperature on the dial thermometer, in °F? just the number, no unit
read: 75
